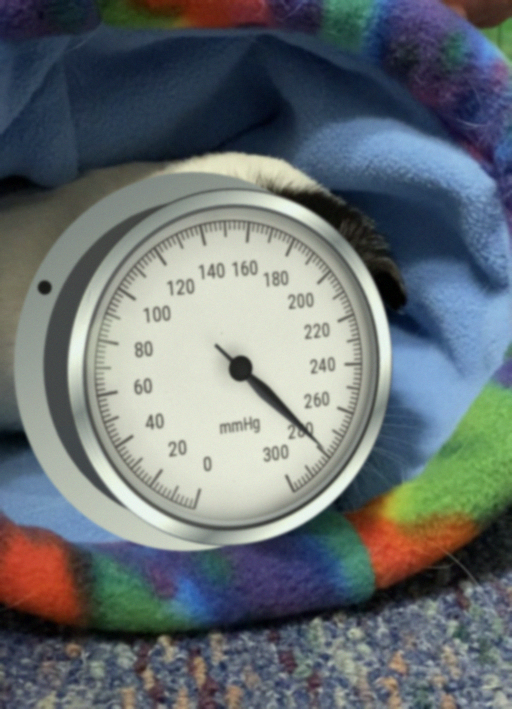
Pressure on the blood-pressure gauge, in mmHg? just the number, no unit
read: 280
